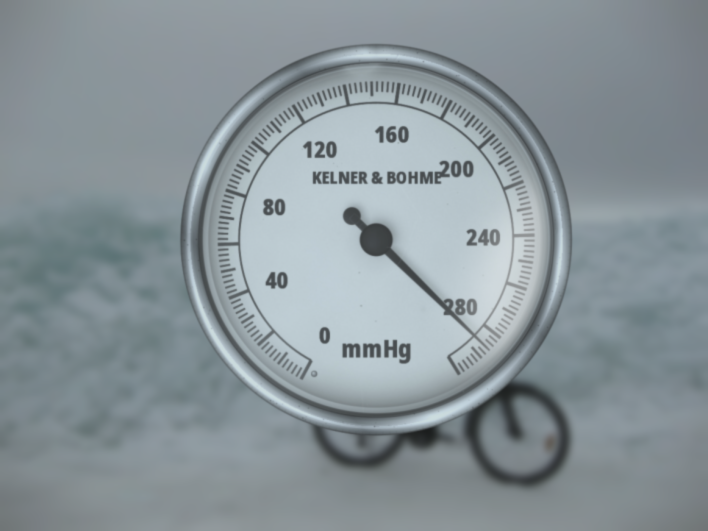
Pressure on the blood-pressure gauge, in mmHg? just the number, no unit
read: 286
